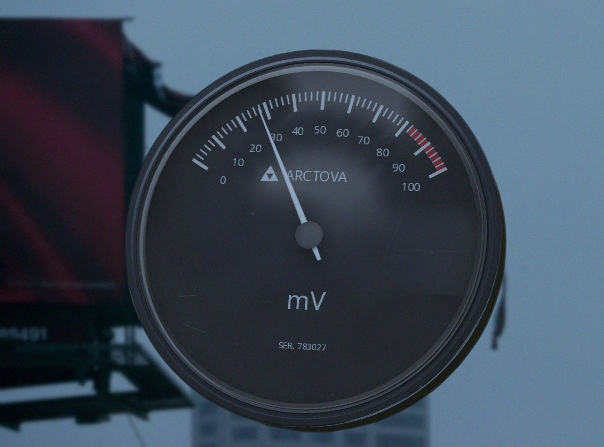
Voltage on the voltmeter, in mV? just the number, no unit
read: 28
